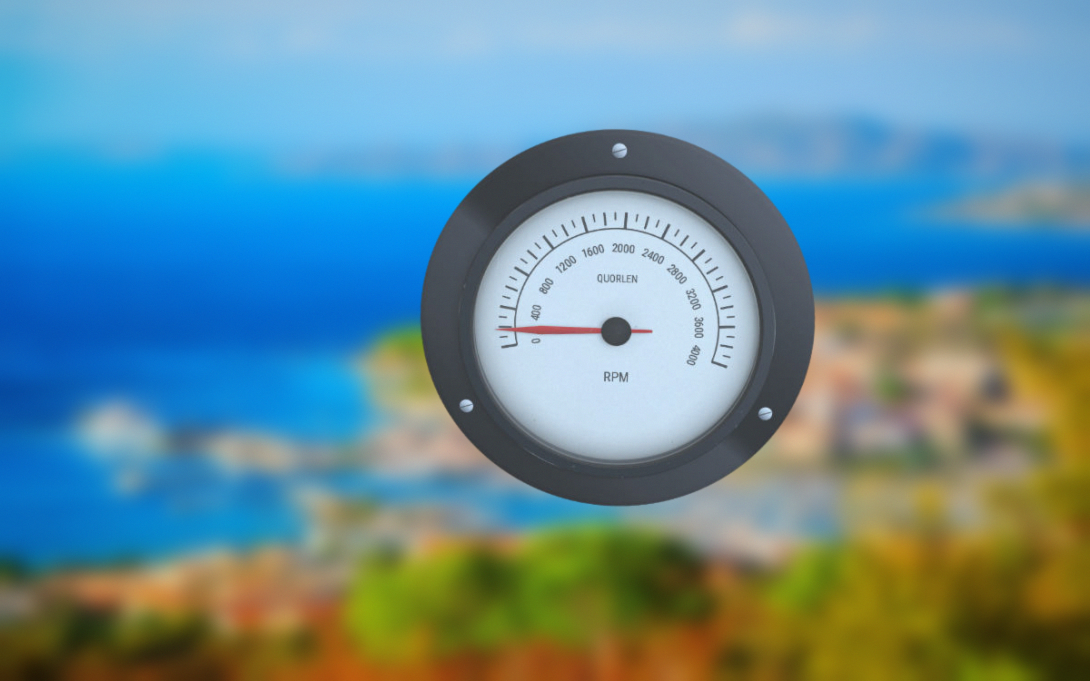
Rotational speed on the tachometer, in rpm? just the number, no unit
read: 200
